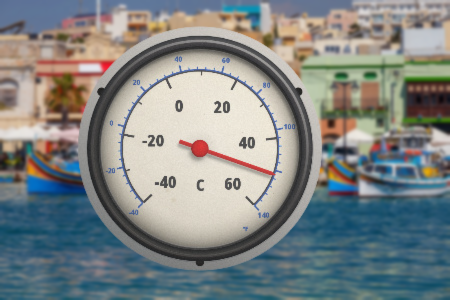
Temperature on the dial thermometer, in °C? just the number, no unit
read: 50
